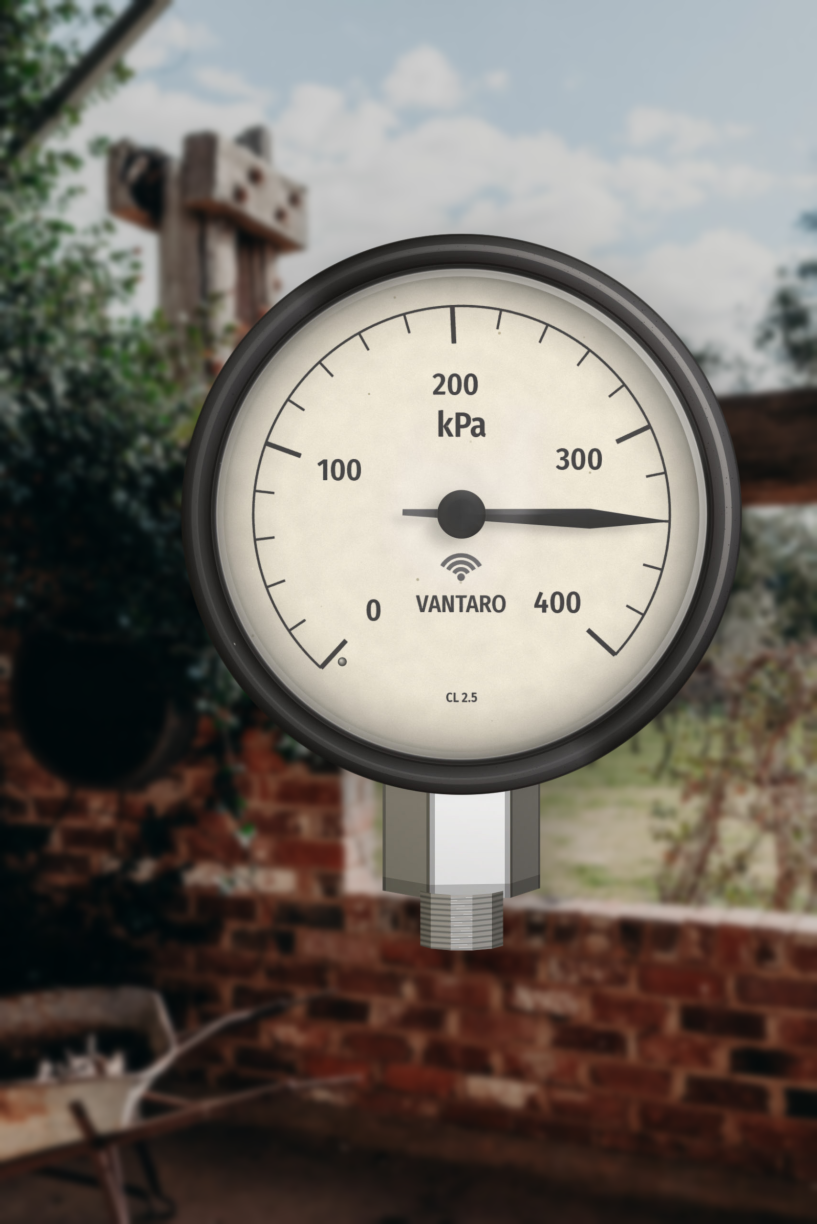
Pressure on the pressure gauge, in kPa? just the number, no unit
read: 340
